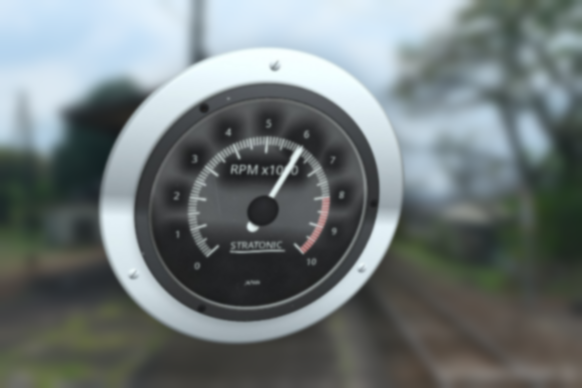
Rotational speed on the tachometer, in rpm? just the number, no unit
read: 6000
